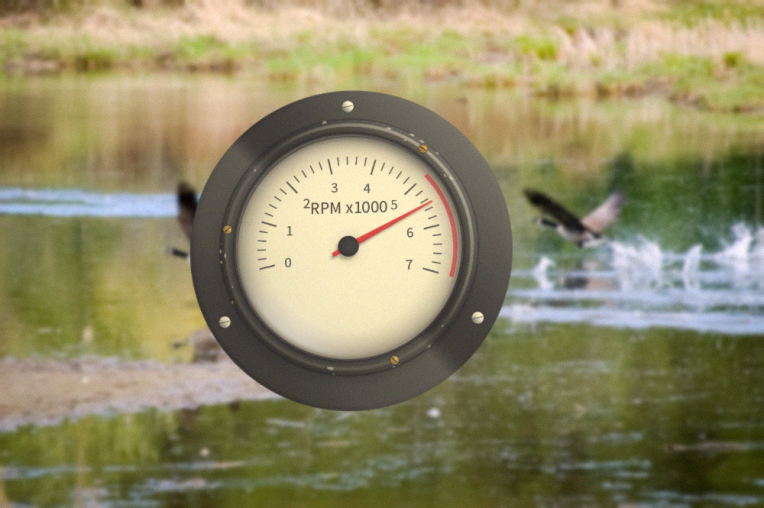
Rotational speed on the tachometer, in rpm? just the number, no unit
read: 5500
